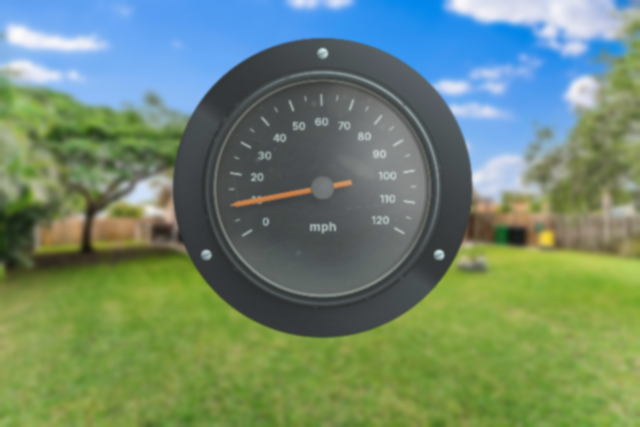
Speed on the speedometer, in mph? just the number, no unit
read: 10
